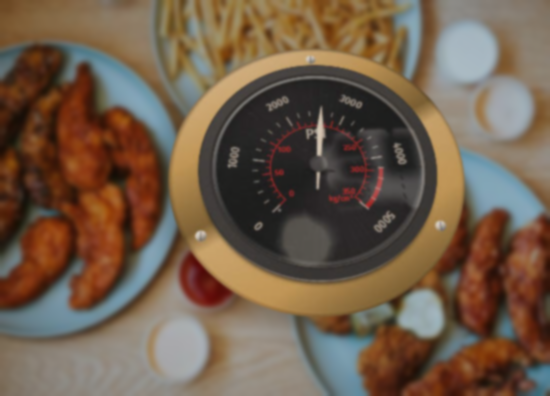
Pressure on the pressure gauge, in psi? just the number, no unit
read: 2600
